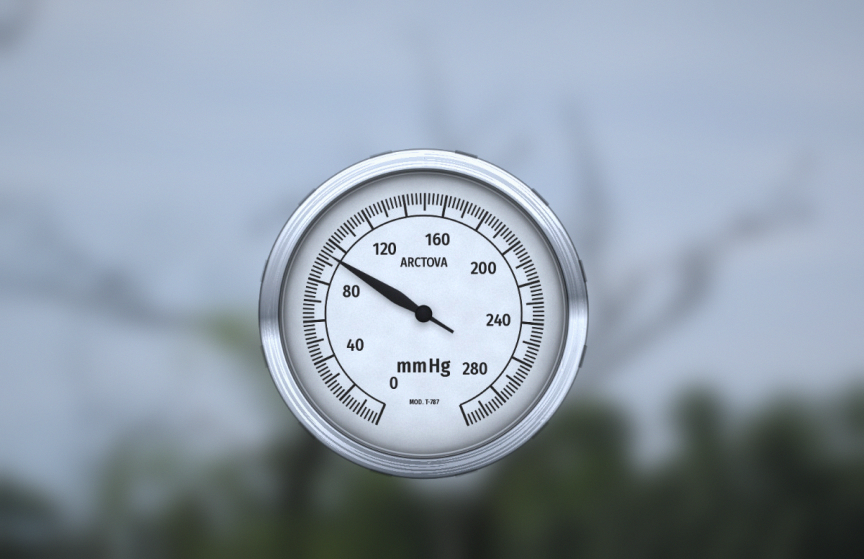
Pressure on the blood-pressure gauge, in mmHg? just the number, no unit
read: 94
